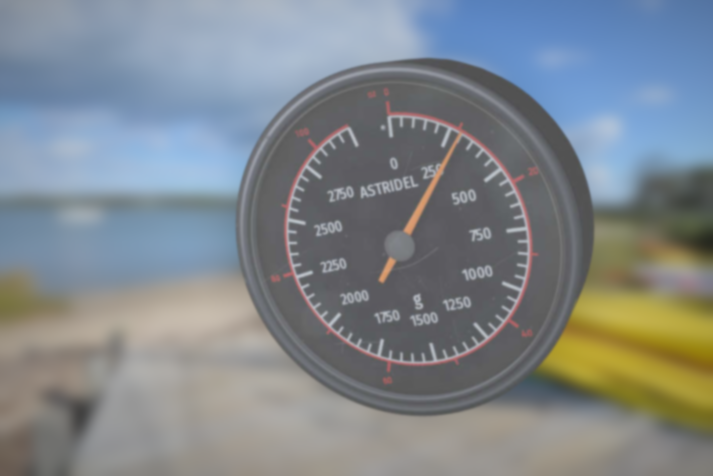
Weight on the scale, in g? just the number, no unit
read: 300
